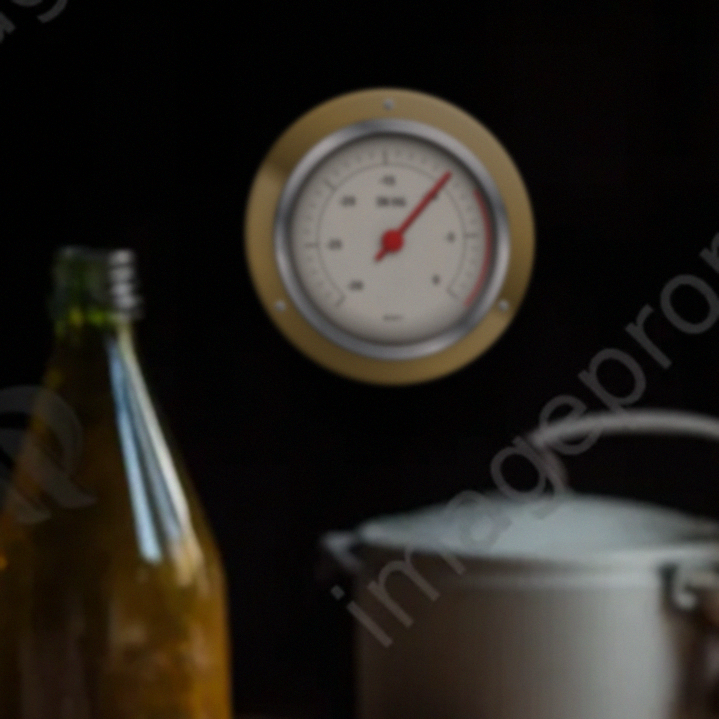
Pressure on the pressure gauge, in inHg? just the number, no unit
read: -10
